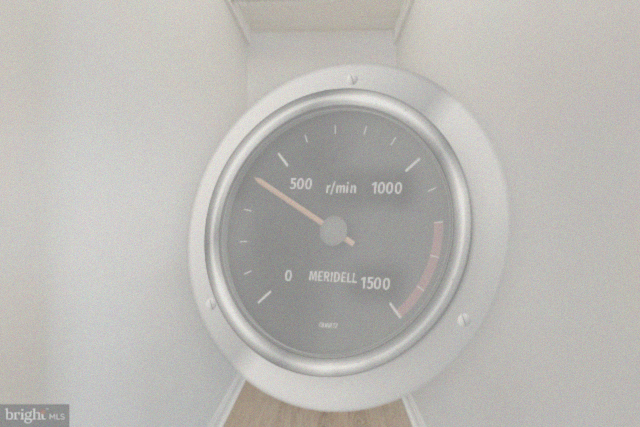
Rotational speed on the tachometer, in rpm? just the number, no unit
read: 400
